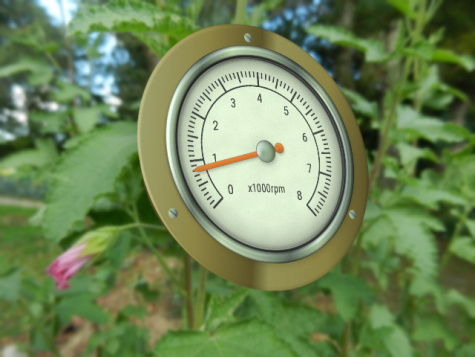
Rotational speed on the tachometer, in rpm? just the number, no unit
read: 800
